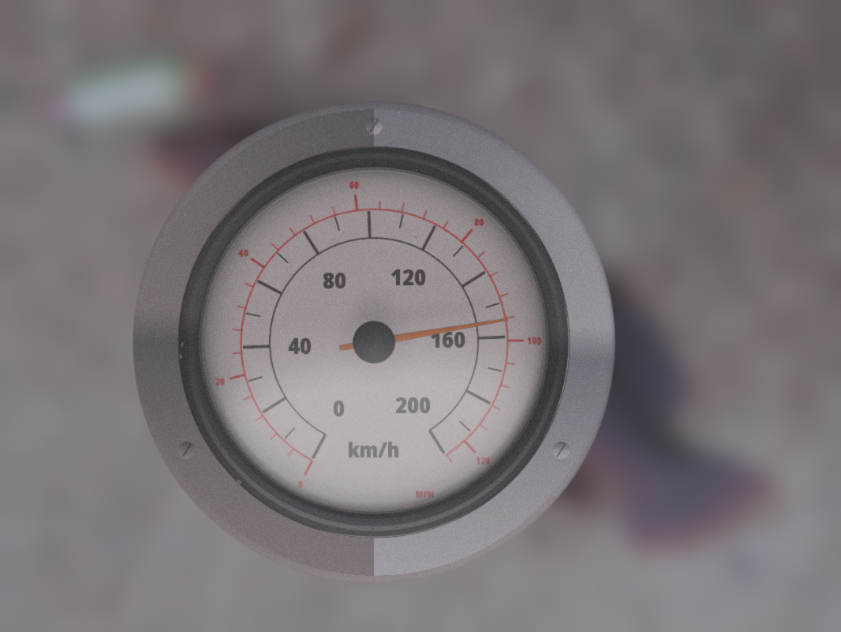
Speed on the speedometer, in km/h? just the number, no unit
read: 155
